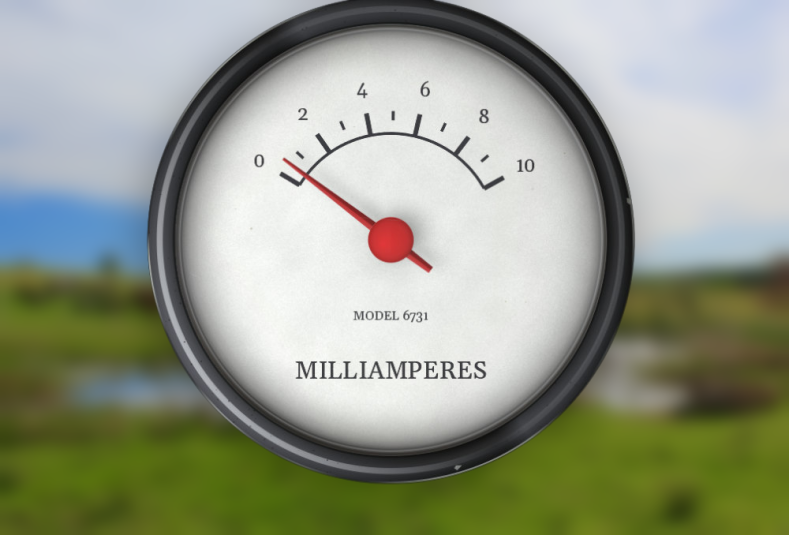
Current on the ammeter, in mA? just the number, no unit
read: 0.5
